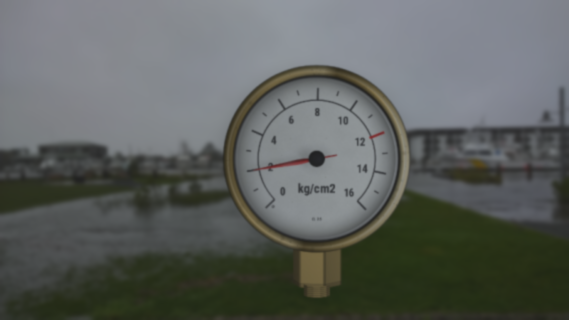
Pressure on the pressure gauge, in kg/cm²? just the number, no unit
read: 2
